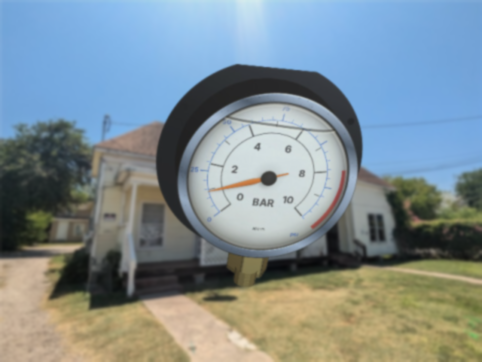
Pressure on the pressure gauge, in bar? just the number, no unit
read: 1
